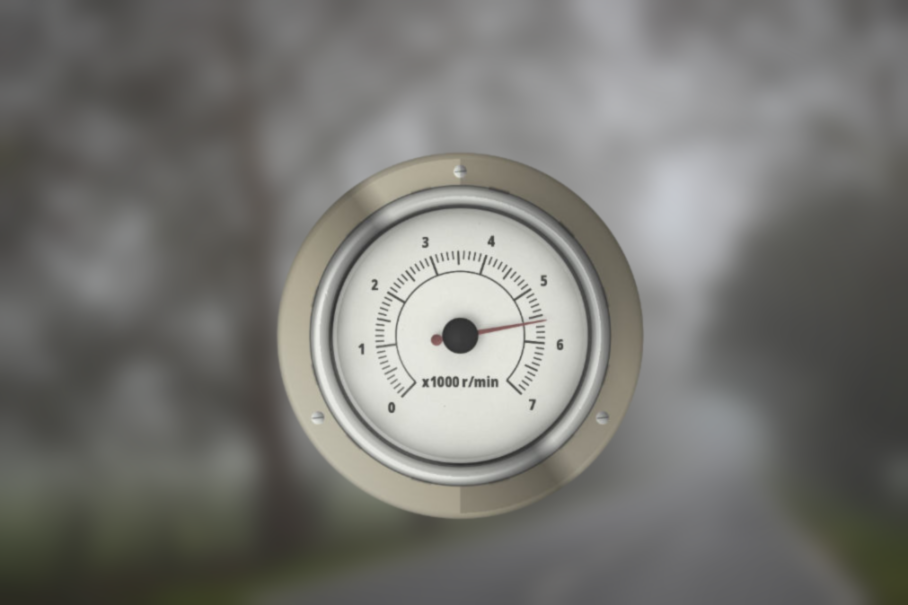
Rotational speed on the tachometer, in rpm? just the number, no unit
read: 5600
